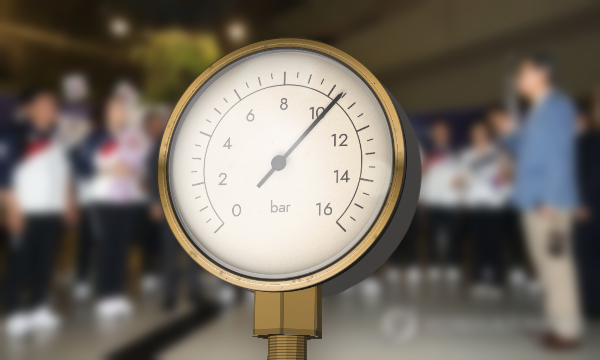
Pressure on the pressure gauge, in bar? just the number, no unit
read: 10.5
